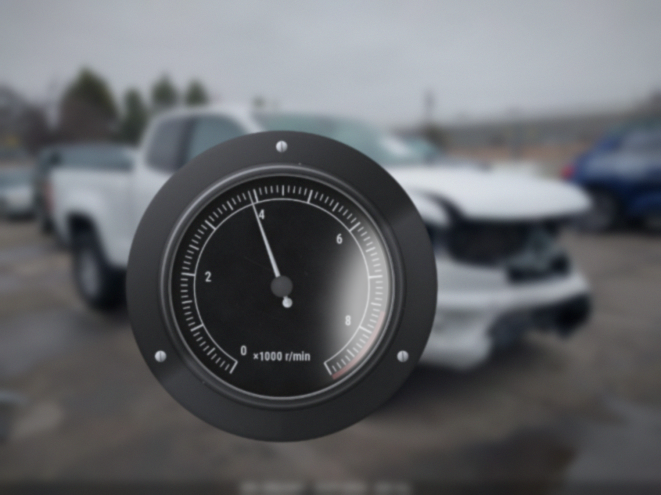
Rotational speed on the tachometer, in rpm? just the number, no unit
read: 3900
